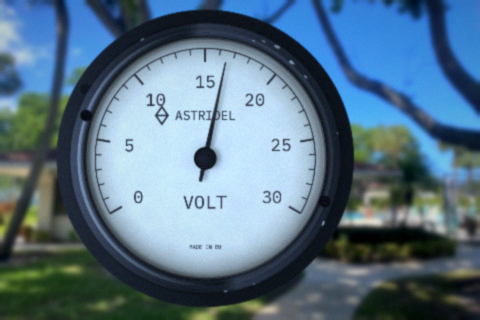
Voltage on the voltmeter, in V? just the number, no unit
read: 16.5
